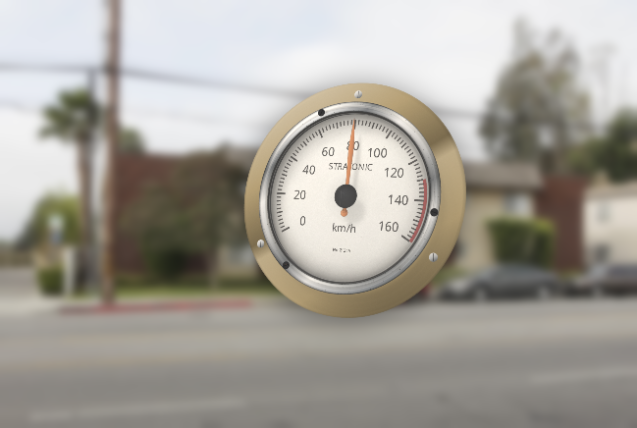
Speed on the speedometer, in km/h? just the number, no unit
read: 80
